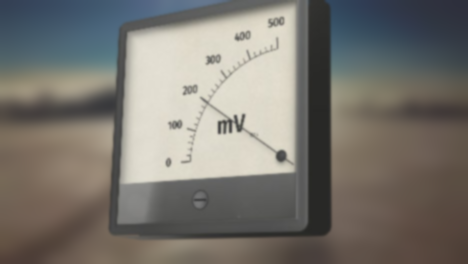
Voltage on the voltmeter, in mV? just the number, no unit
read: 200
